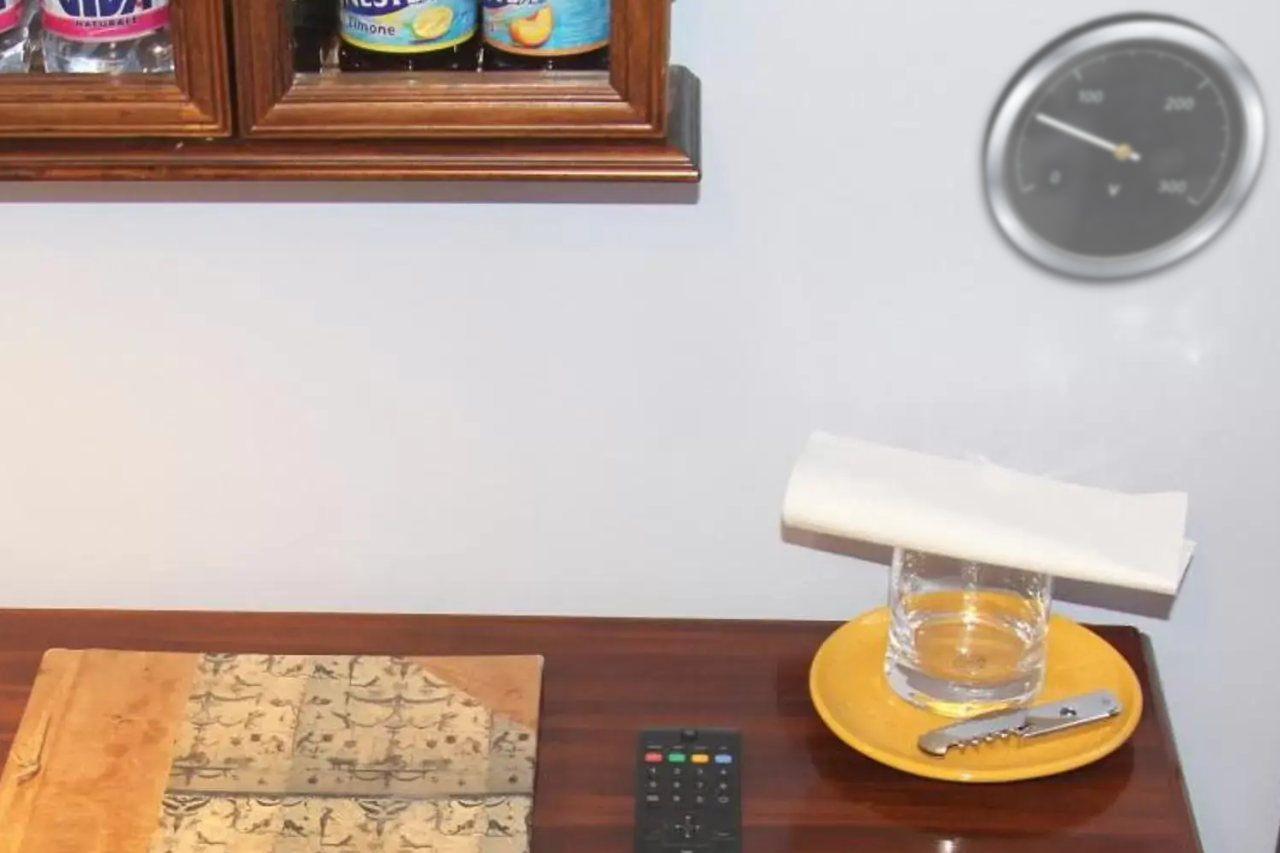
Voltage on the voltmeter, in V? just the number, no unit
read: 60
